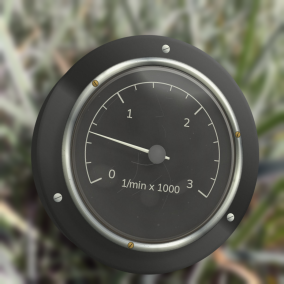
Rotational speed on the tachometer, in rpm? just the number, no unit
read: 500
